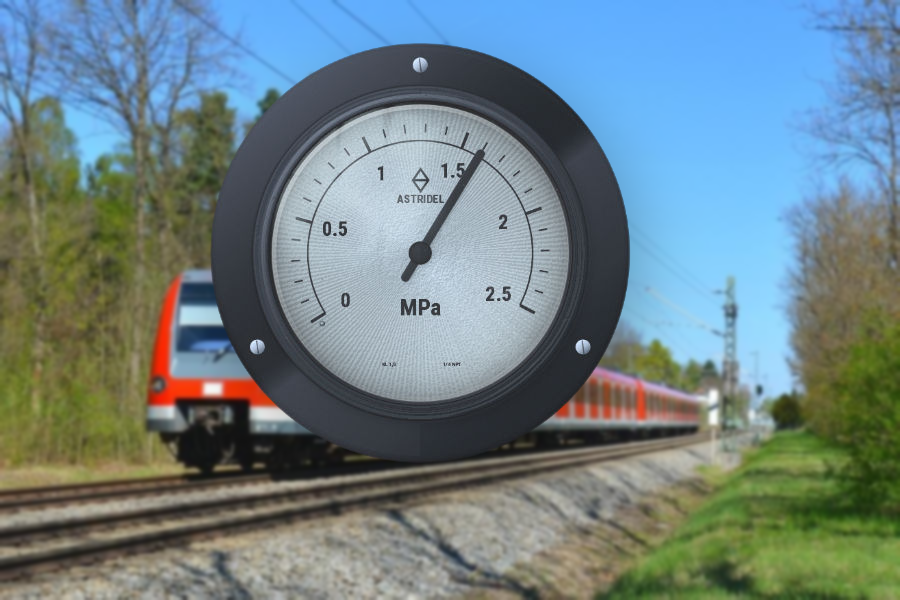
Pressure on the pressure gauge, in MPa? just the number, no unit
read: 1.6
